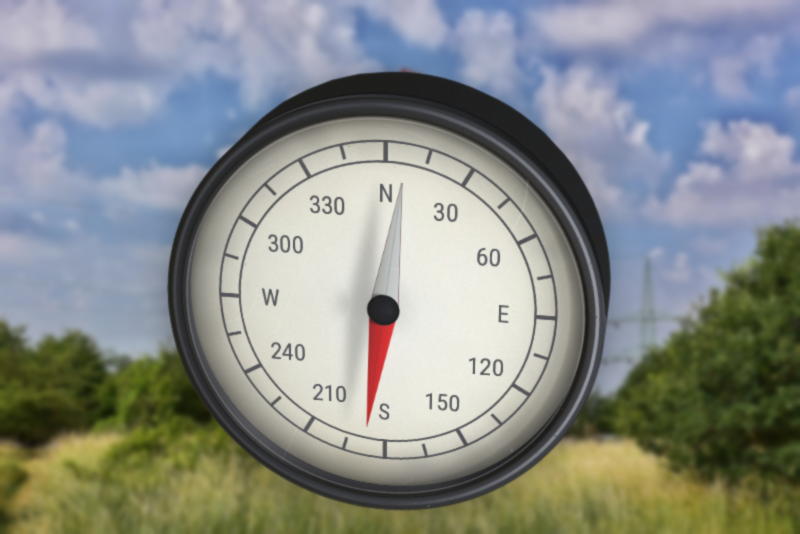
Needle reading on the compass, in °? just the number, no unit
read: 187.5
